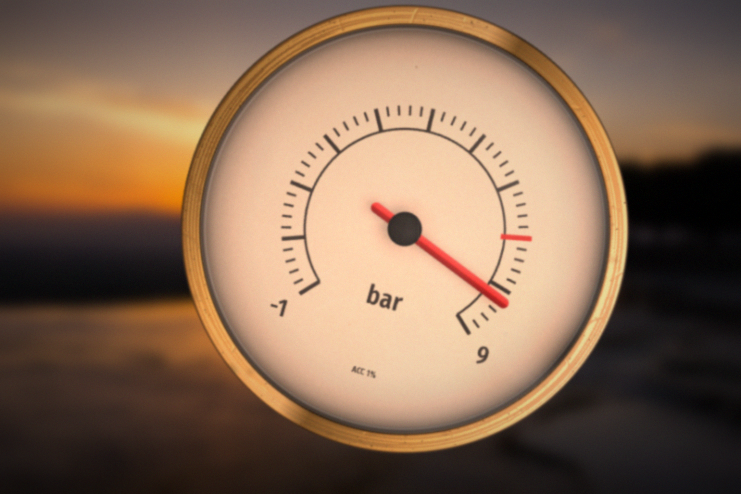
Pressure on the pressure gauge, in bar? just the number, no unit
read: 8.2
